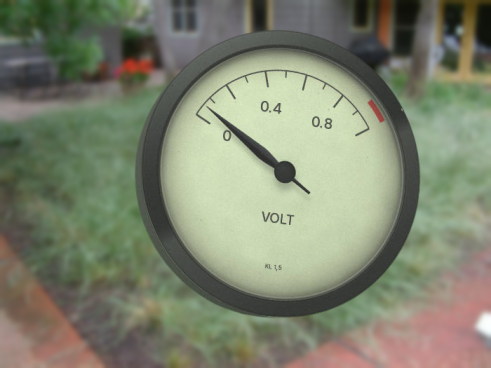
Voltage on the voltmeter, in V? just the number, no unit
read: 0.05
